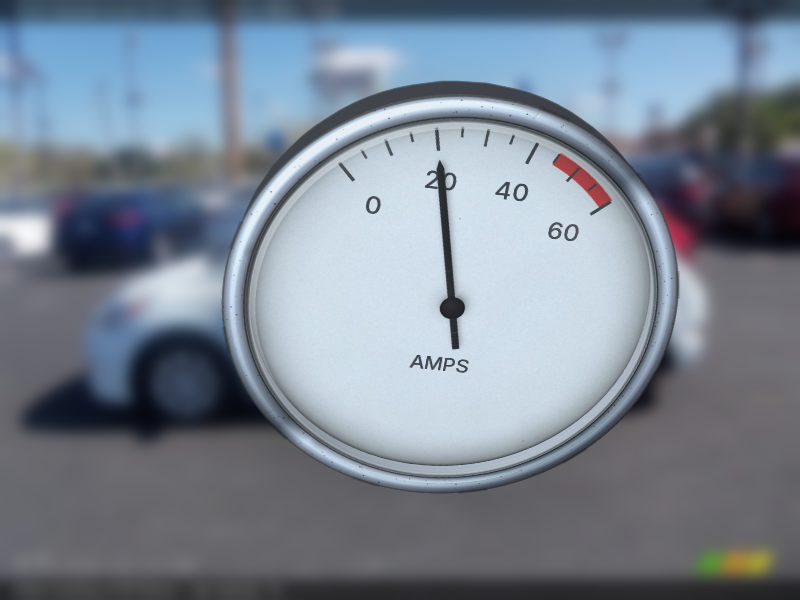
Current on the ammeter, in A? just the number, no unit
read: 20
